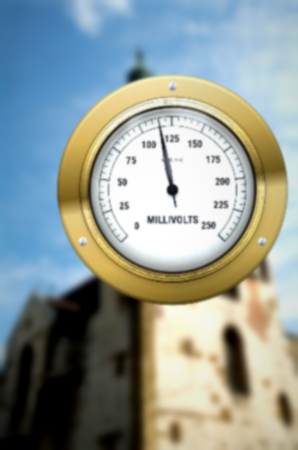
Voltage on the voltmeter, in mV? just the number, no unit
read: 115
